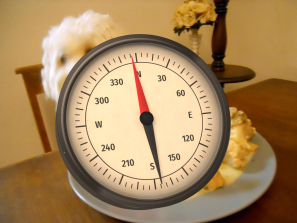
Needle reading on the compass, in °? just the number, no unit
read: 355
